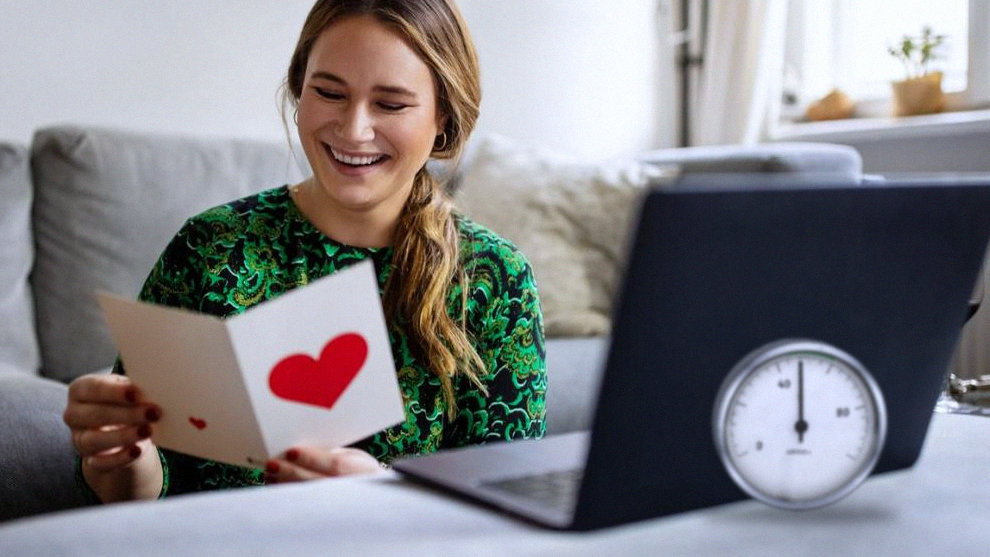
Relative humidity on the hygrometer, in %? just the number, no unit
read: 48
